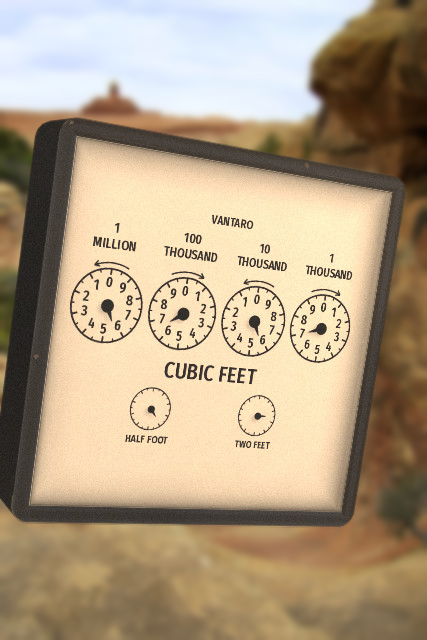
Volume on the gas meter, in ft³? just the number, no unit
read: 565700
